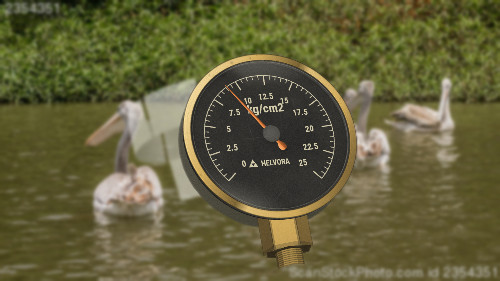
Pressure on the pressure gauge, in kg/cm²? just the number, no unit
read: 9
